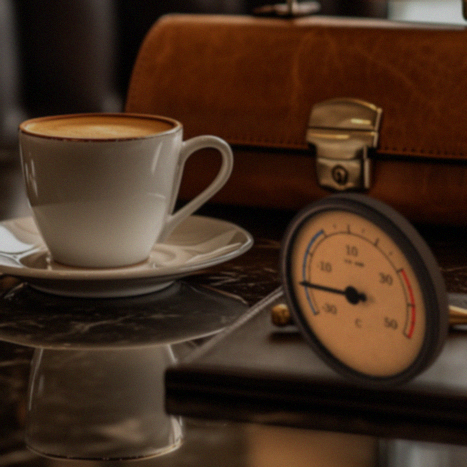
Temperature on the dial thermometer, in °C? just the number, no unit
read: -20
